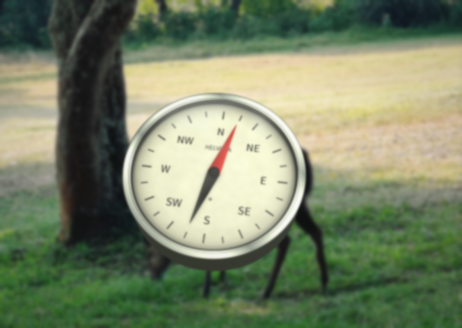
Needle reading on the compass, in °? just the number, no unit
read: 15
